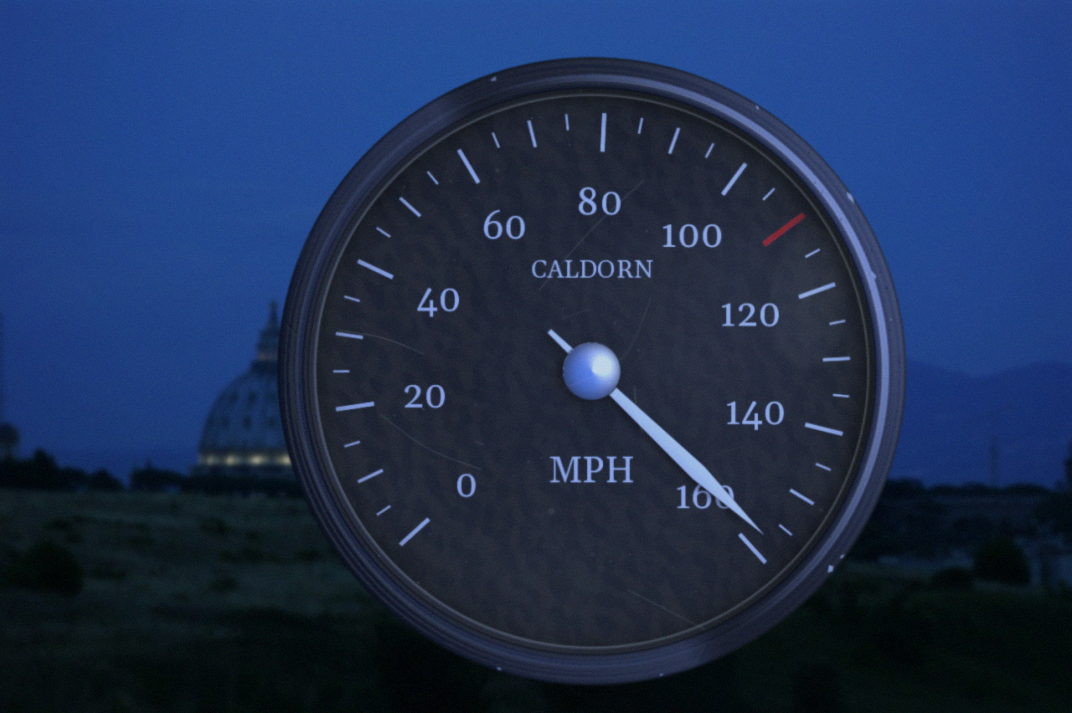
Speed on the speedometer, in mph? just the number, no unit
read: 157.5
